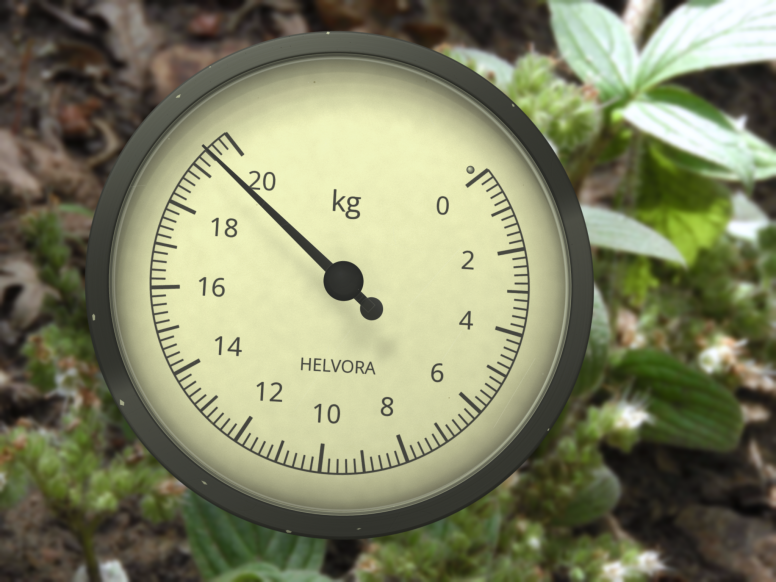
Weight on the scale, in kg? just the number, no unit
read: 19.4
